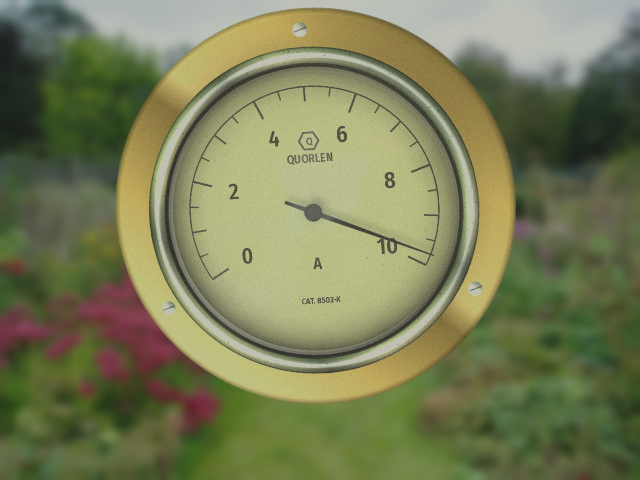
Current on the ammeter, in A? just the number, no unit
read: 9.75
